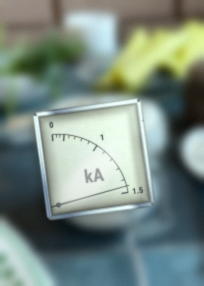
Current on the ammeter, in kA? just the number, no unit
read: 1.45
